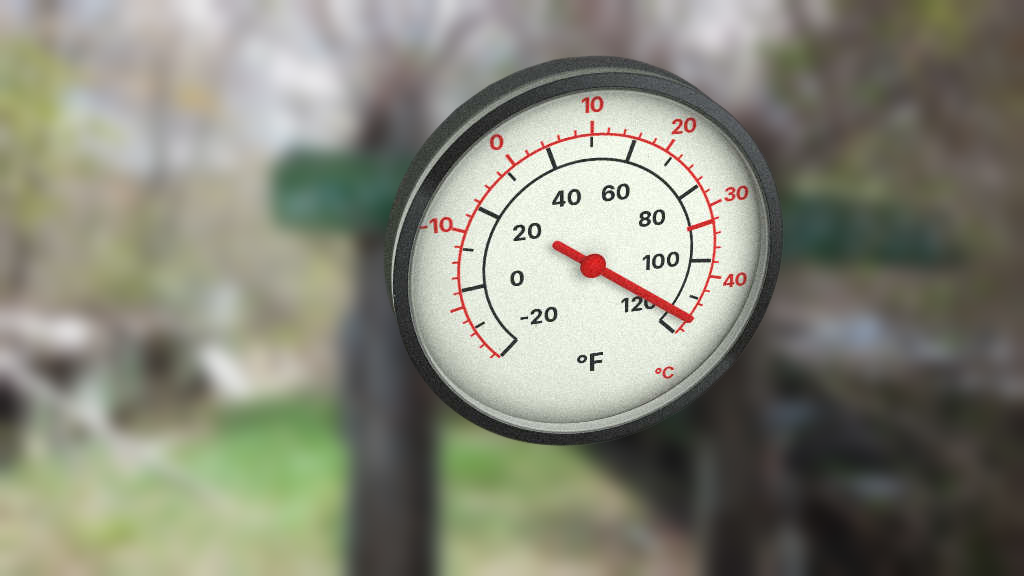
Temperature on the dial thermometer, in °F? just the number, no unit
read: 115
